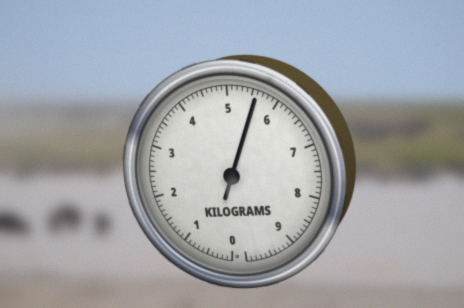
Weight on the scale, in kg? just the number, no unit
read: 5.6
